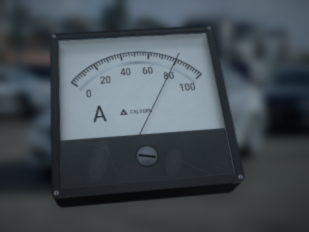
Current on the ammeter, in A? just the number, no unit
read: 80
